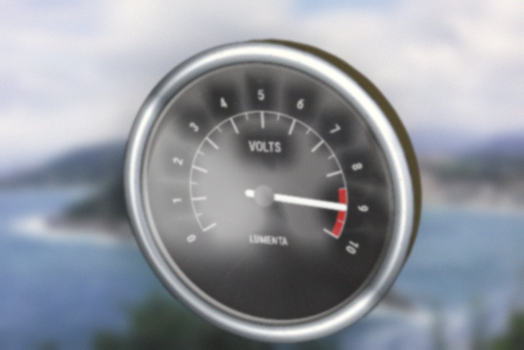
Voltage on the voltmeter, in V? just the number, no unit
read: 9
